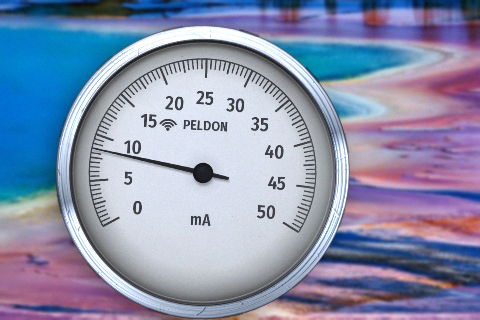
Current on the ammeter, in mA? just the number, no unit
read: 8.5
